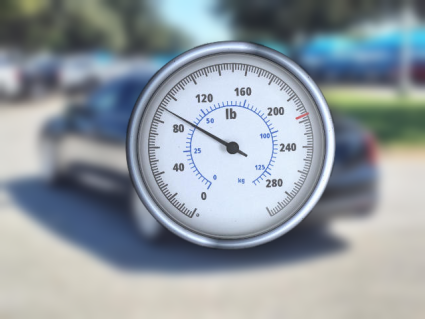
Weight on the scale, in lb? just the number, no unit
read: 90
